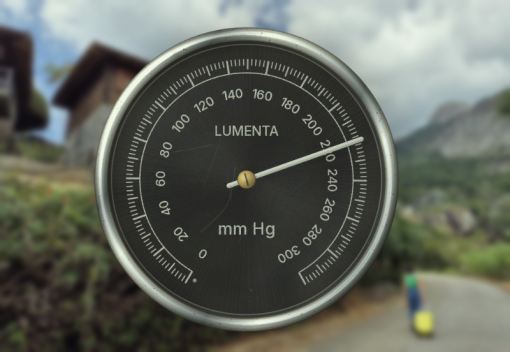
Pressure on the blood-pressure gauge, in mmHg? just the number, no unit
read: 220
